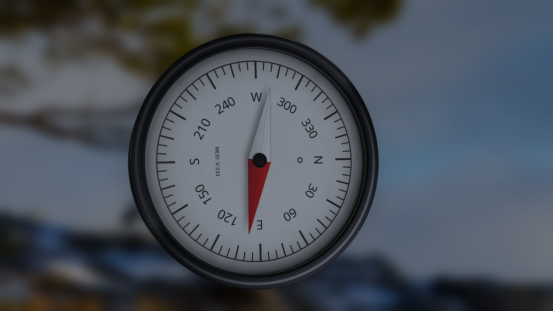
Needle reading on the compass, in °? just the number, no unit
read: 100
